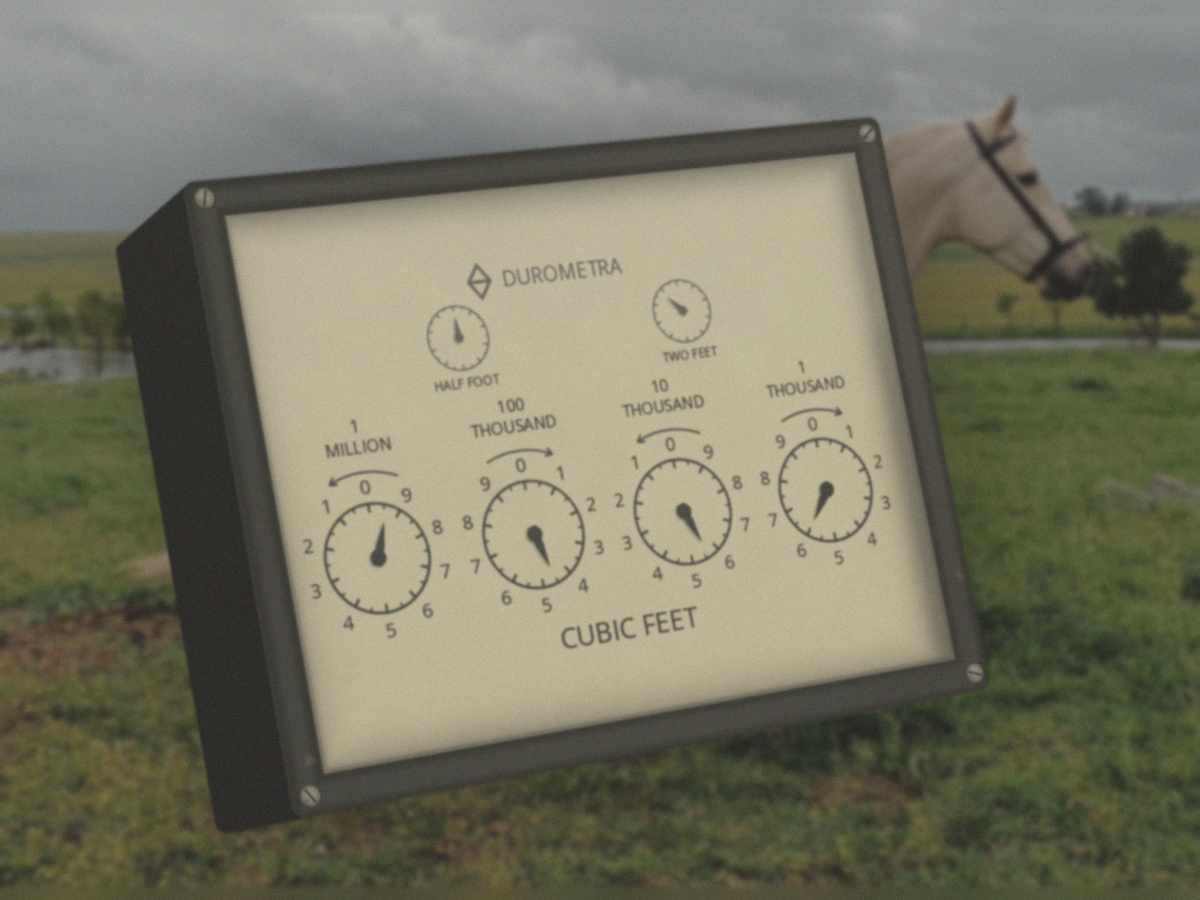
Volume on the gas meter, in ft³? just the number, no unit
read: 945600
